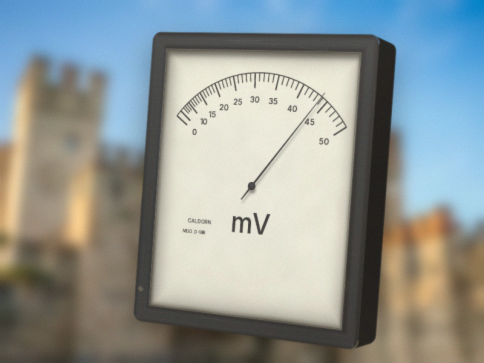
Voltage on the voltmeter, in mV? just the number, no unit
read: 44
